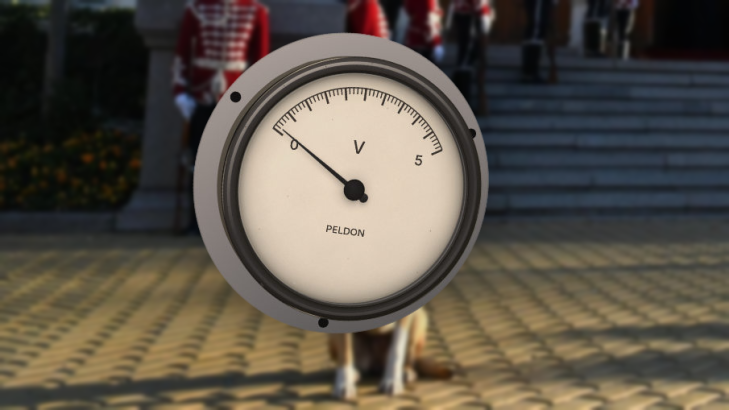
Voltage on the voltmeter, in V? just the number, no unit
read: 0.1
